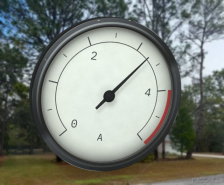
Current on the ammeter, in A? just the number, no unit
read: 3.25
